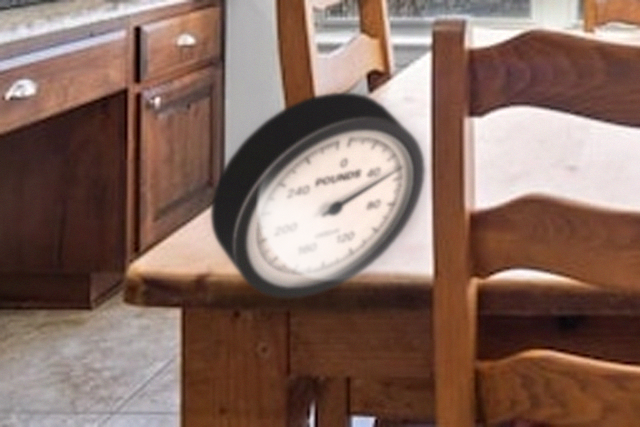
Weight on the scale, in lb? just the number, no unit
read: 50
